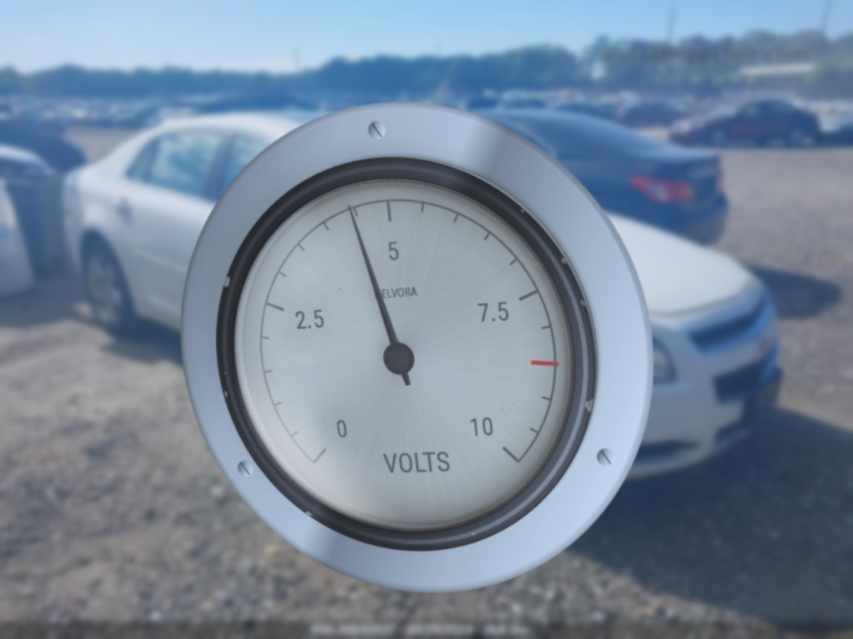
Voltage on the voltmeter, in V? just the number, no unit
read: 4.5
